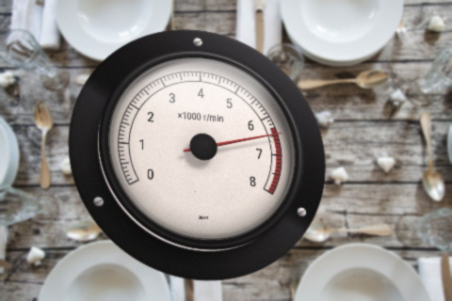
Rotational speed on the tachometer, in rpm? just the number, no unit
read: 6500
